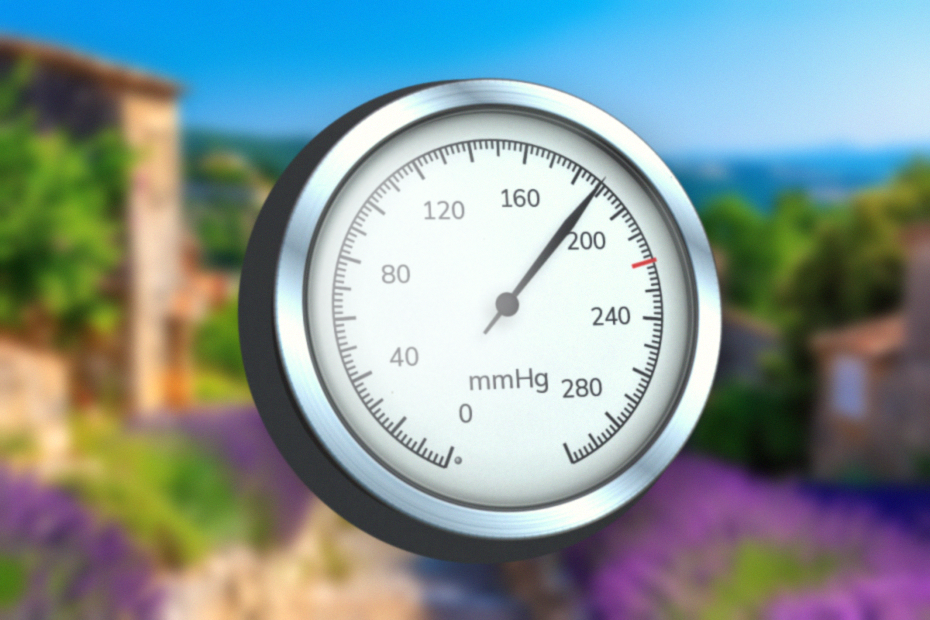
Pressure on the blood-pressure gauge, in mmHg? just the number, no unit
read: 188
